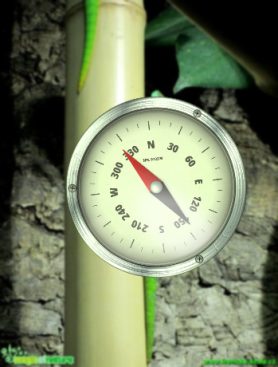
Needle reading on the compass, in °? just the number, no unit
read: 325
